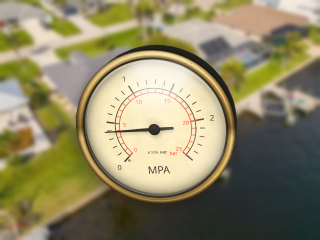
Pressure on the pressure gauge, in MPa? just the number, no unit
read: 0.4
